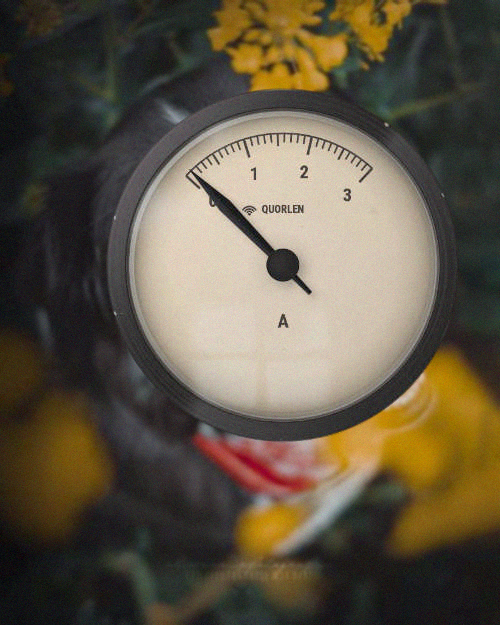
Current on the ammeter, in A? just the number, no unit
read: 0.1
